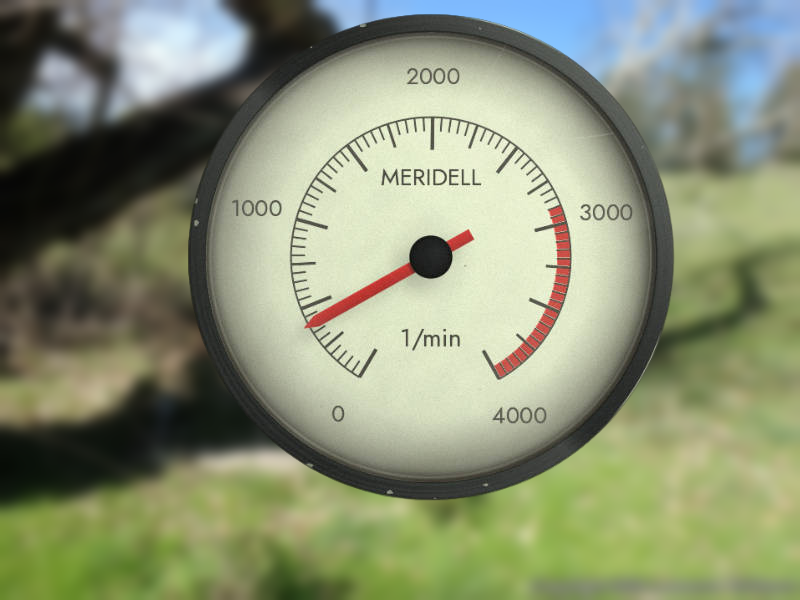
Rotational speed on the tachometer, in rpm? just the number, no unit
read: 400
